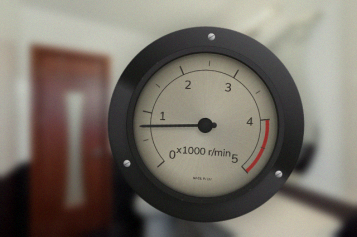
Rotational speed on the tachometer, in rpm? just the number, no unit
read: 750
